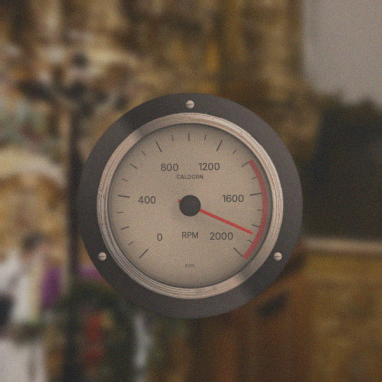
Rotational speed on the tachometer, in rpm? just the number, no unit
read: 1850
